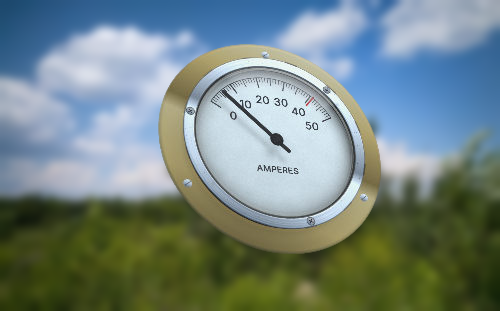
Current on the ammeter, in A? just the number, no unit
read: 5
